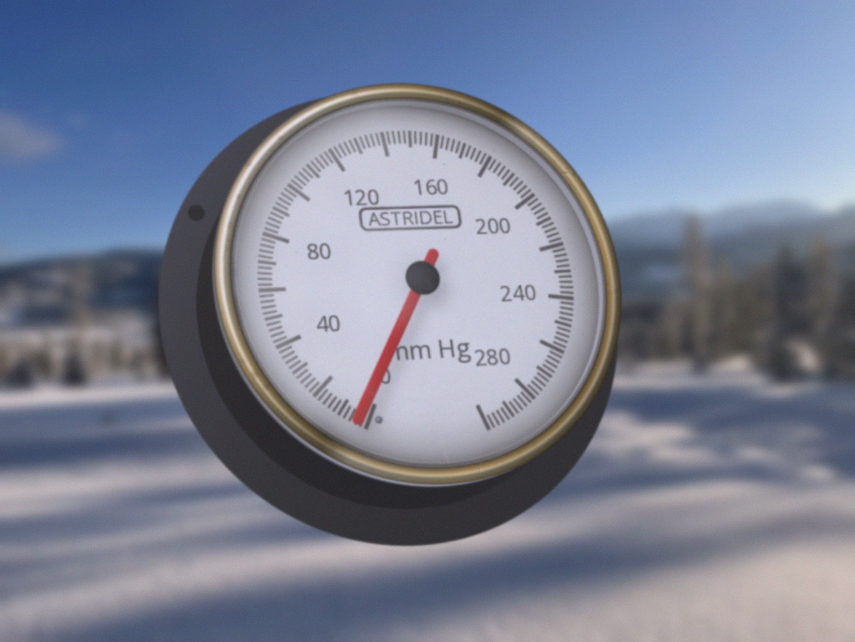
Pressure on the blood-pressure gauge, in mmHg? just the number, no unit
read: 4
